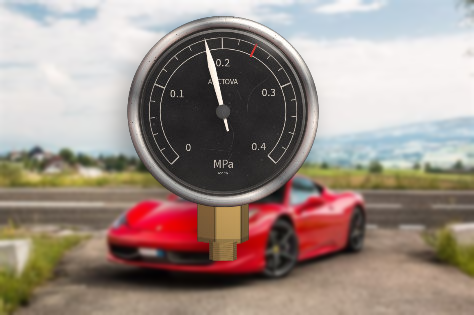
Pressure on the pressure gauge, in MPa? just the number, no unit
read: 0.18
